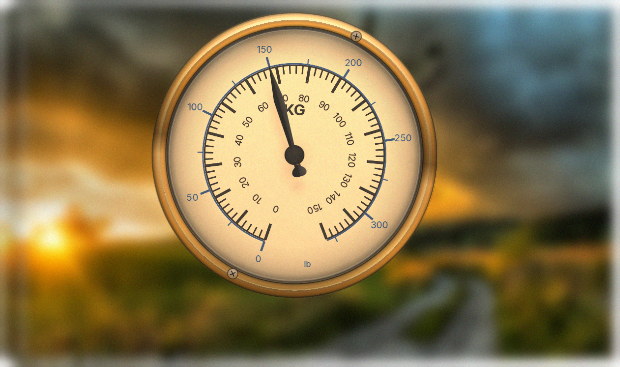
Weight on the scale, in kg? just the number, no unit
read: 68
